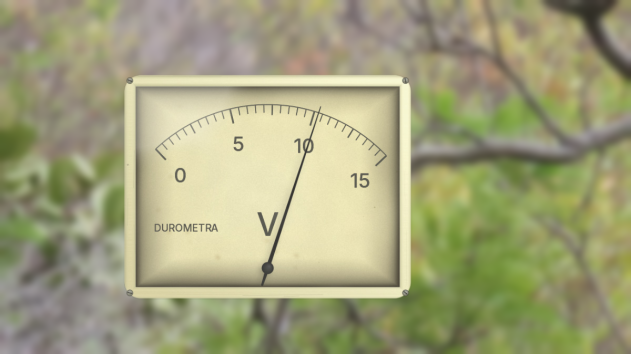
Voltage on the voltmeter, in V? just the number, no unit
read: 10.25
